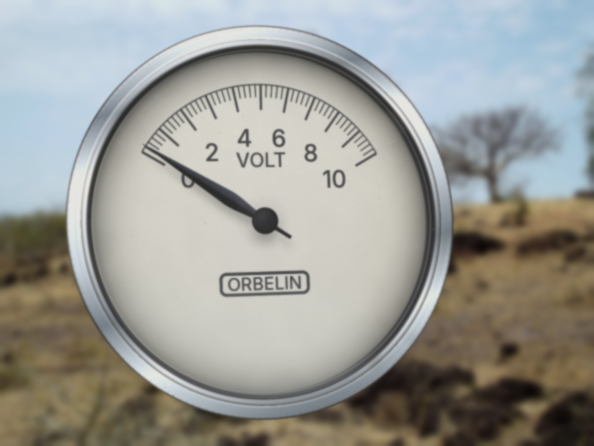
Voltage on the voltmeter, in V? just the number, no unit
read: 0.2
